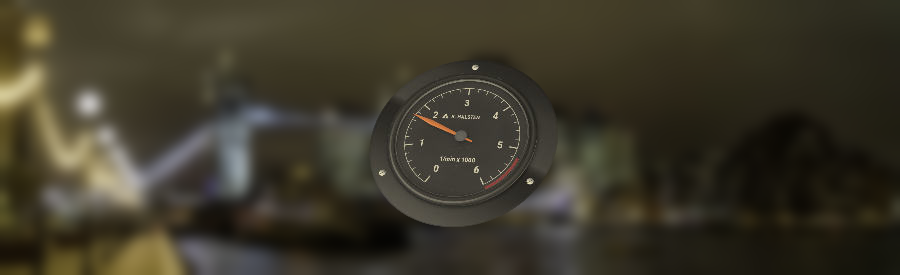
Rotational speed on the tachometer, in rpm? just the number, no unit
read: 1700
